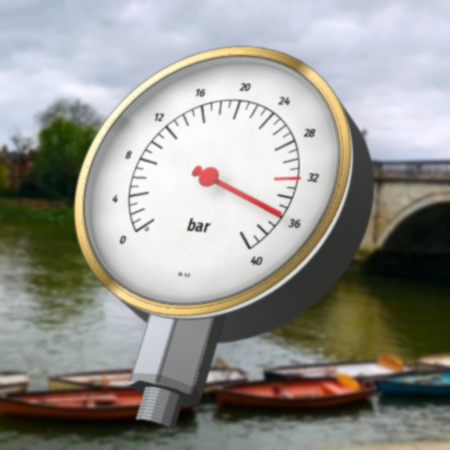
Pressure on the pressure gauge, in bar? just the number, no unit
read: 36
